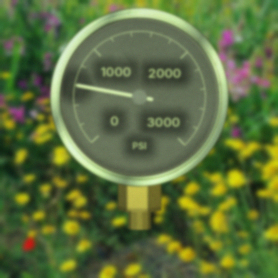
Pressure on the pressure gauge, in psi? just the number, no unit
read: 600
